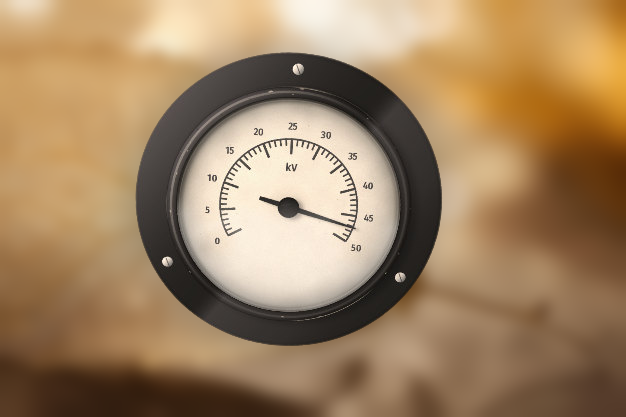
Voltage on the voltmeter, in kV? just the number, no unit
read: 47
